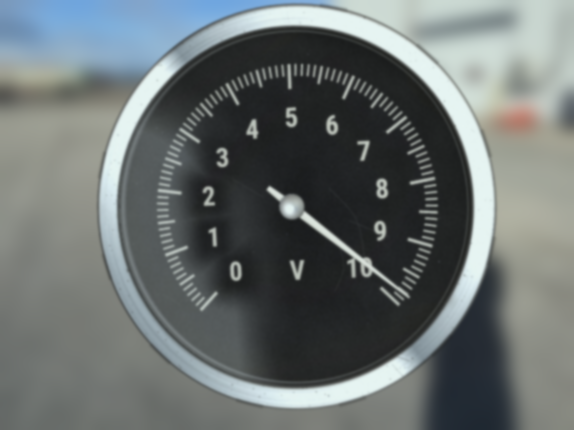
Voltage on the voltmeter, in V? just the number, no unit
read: 9.8
